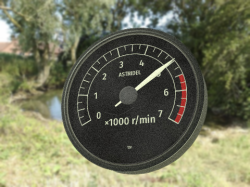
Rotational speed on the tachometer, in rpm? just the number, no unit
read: 5000
